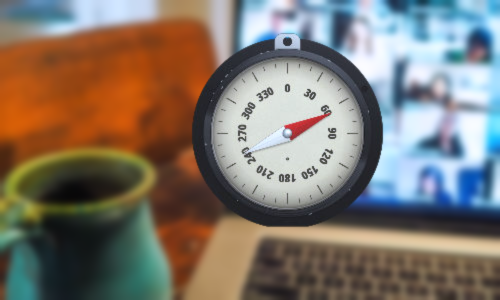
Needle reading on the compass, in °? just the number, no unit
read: 65
